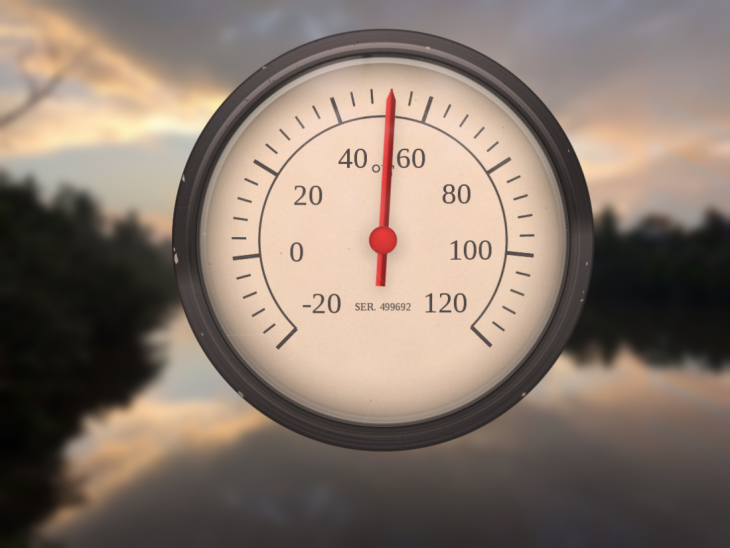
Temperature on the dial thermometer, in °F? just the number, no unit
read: 52
